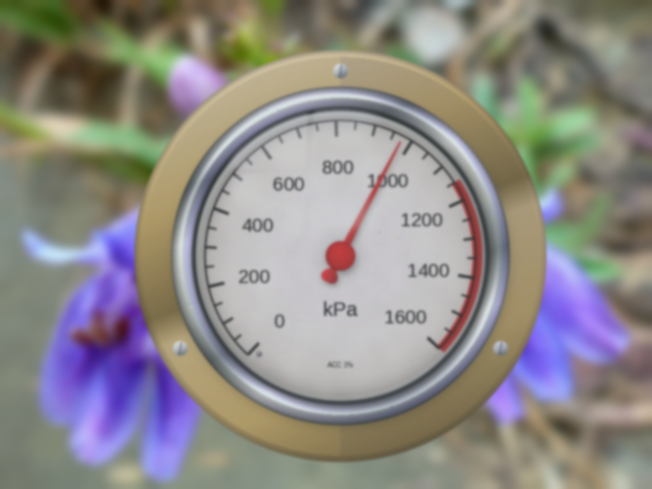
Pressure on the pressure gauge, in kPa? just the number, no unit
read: 975
